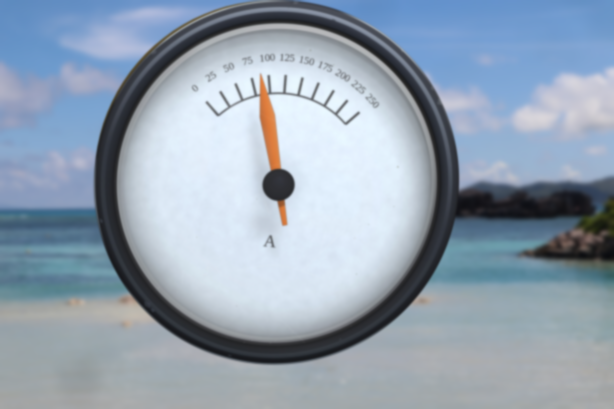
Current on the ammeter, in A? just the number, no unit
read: 87.5
